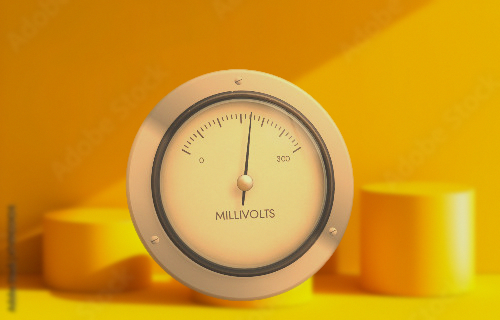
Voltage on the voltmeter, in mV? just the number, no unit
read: 170
